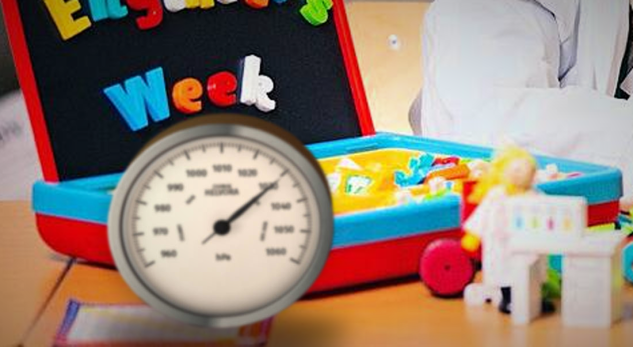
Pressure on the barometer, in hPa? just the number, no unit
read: 1030
